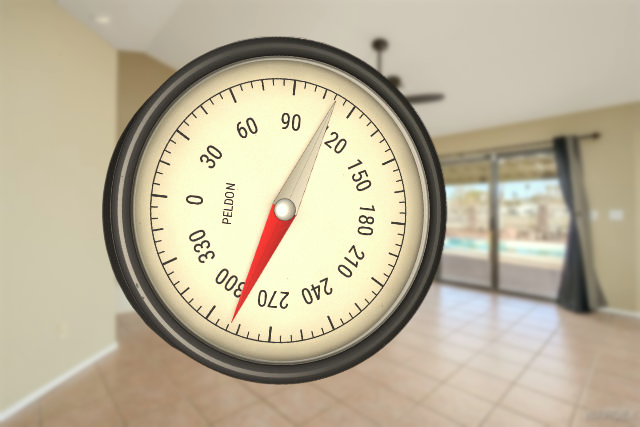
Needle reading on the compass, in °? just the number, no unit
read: 290
